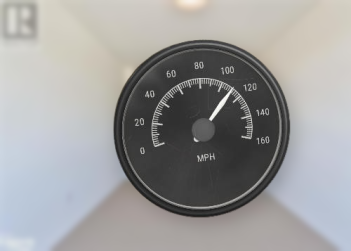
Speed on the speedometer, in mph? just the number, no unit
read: 110
